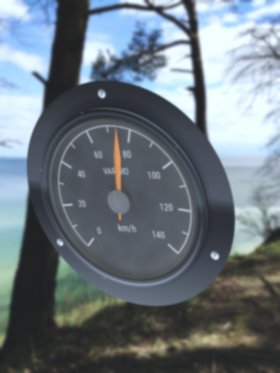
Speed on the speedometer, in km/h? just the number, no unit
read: 75
